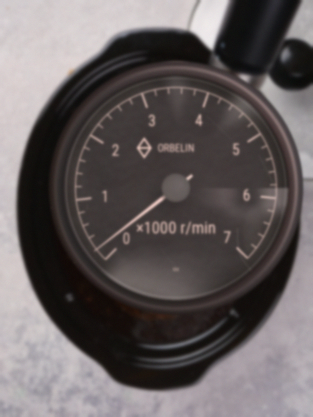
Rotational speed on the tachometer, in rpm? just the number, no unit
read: 200
